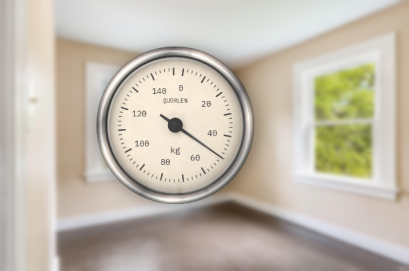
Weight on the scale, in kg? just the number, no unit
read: 50
